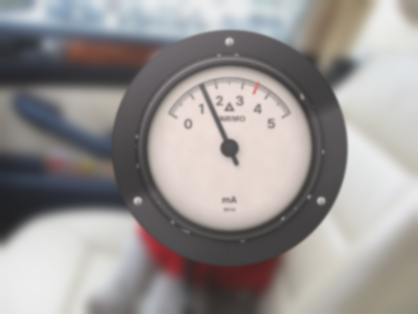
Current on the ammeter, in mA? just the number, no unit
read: 1.5
